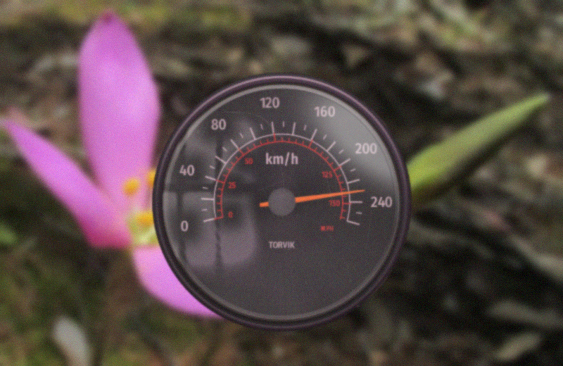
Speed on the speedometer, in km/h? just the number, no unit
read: 230
